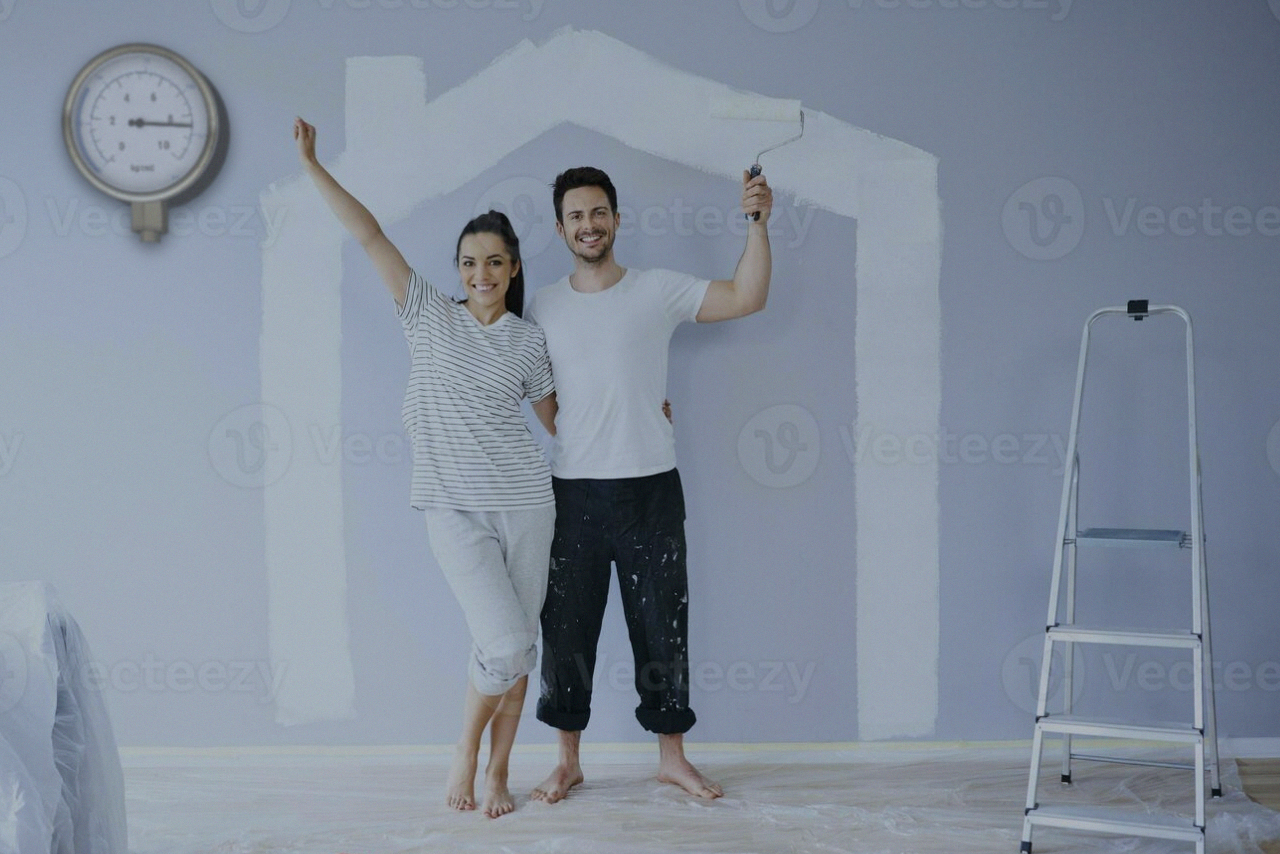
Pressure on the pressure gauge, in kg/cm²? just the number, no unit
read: 8.5
